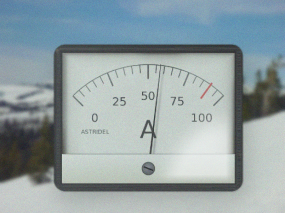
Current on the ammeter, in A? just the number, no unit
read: 57.5
